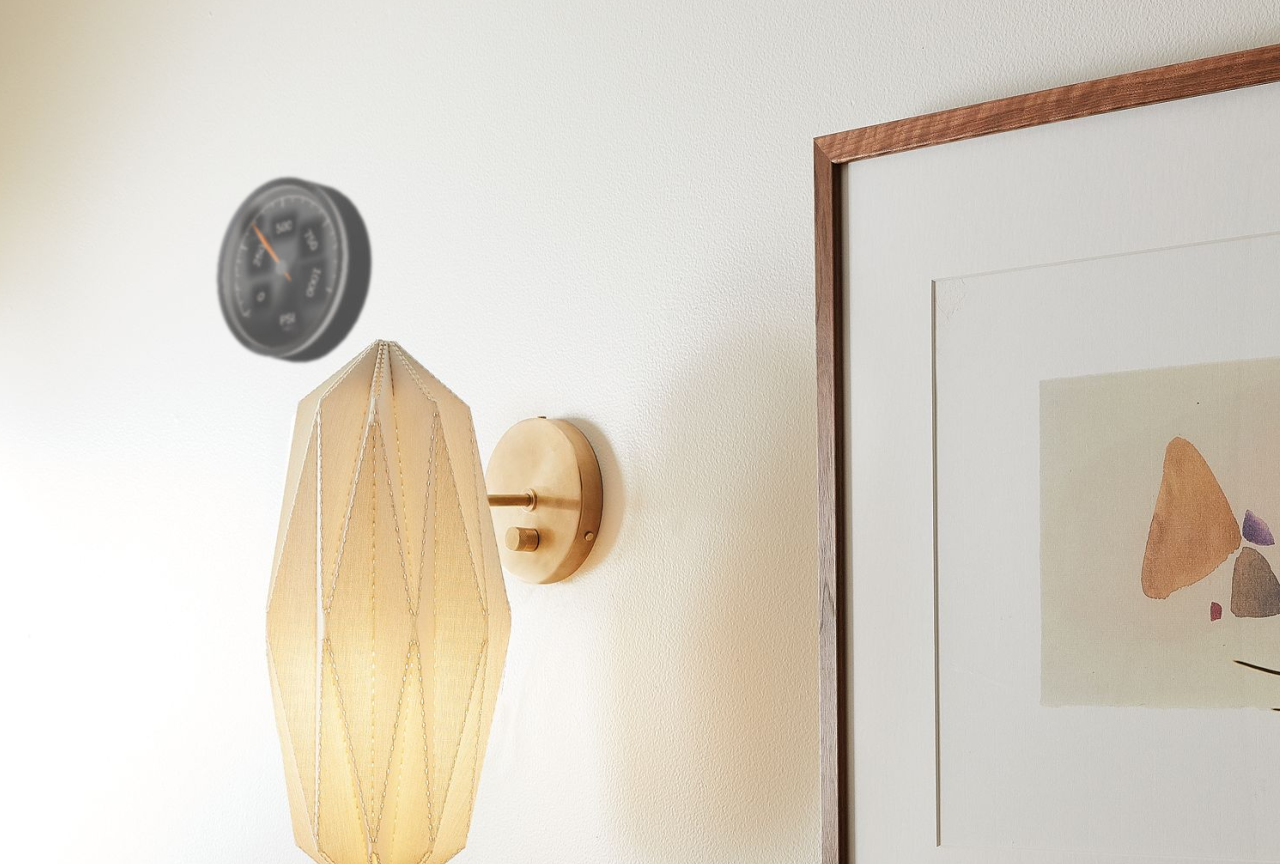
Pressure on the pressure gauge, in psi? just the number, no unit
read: 350
